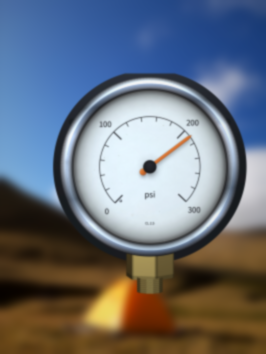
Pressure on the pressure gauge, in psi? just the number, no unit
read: 210
